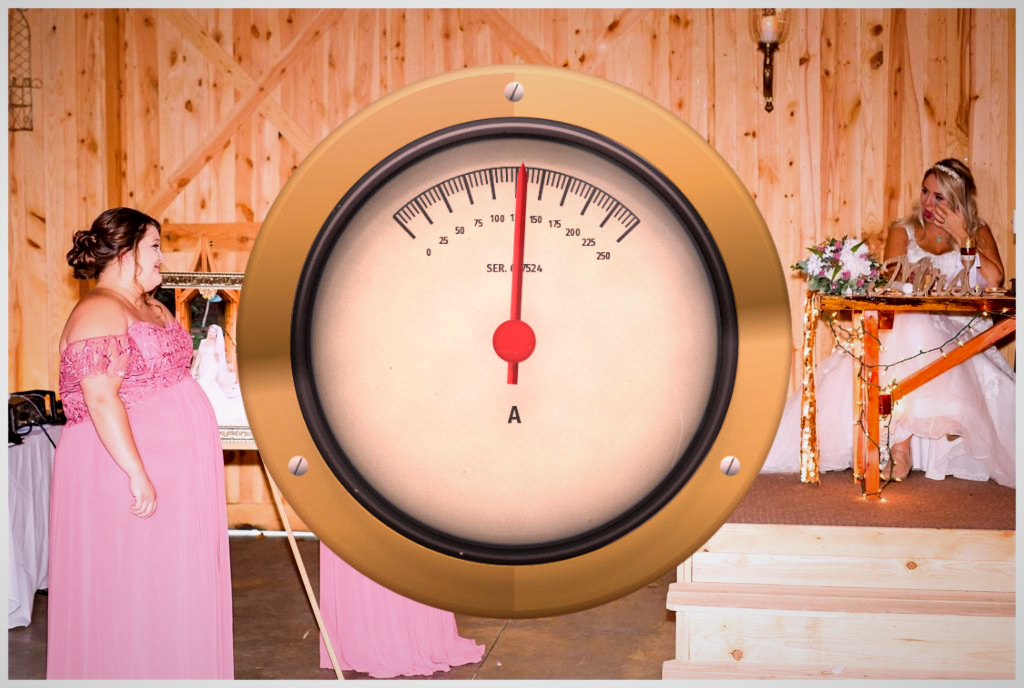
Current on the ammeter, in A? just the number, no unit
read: 130
